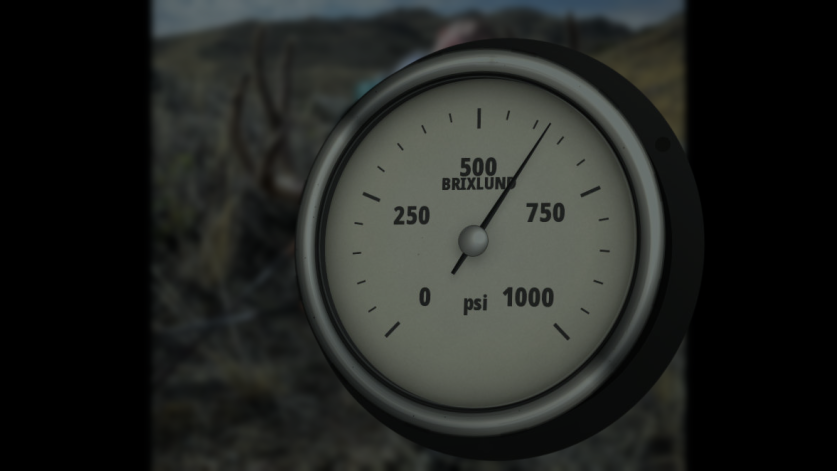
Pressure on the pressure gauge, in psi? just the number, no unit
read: 625
